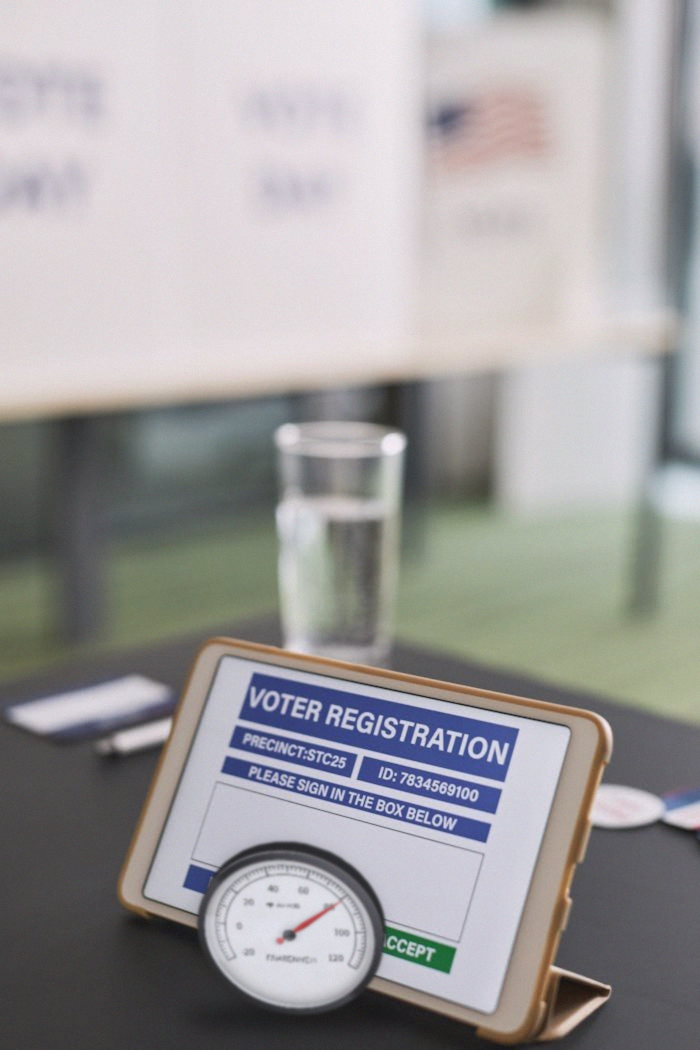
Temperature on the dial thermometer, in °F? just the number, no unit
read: 80
